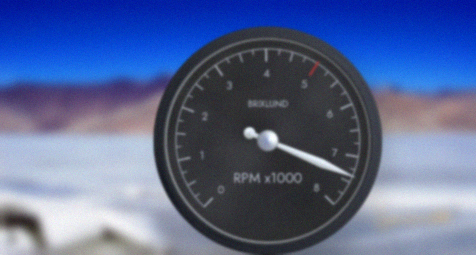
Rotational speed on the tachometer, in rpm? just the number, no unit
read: 7375
